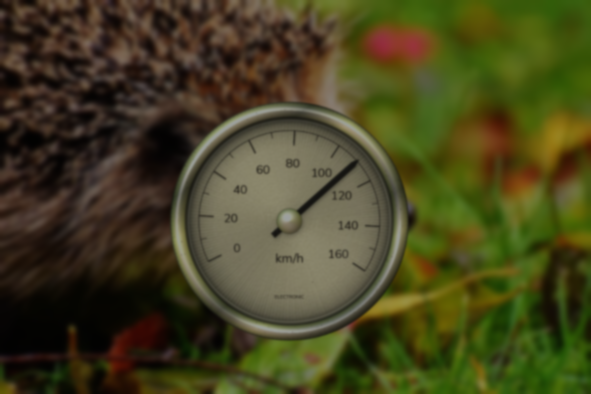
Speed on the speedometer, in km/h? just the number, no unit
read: 110
